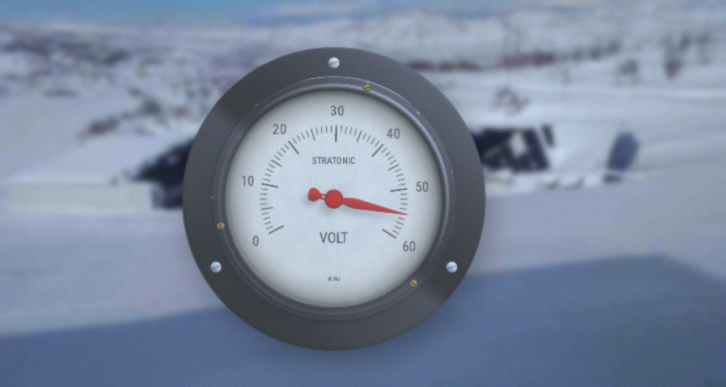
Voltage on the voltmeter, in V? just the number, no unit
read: 55
